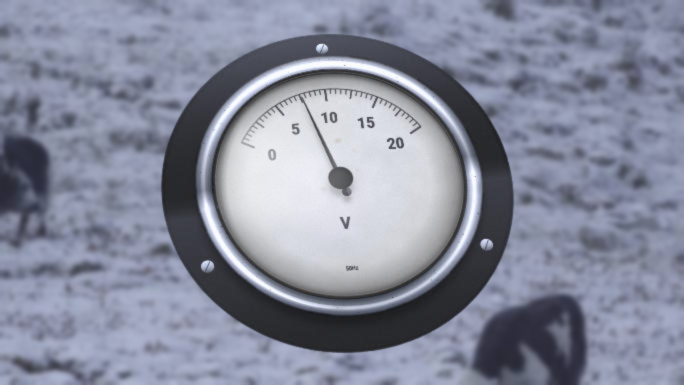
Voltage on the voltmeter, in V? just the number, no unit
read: 7.5
